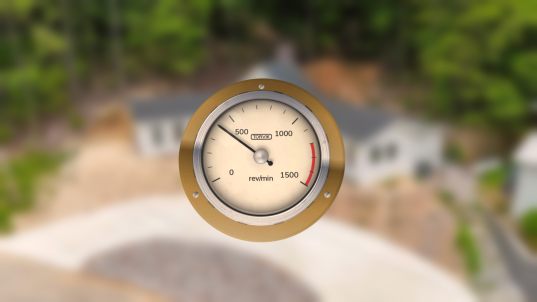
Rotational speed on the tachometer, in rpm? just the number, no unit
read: 400
